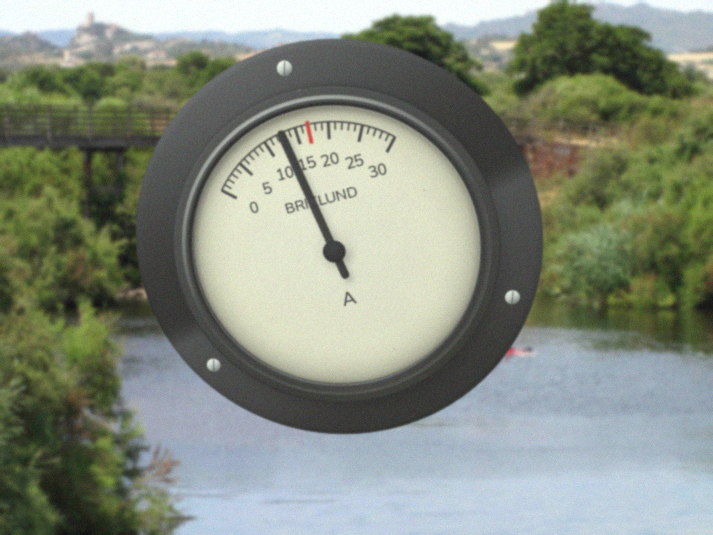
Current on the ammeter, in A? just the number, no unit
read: 13
